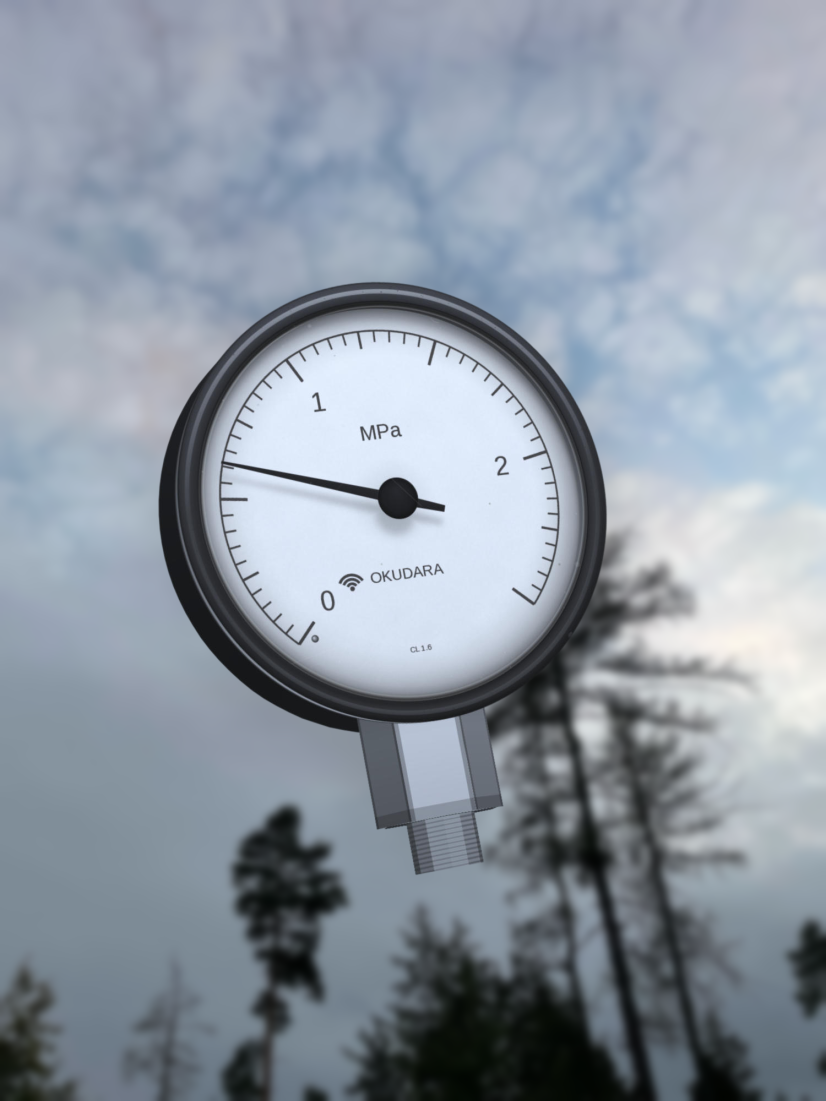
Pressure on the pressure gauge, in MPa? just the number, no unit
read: 0.6
